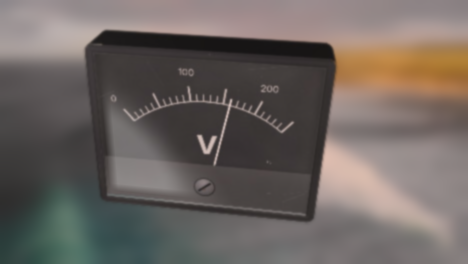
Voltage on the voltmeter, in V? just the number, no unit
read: 160
